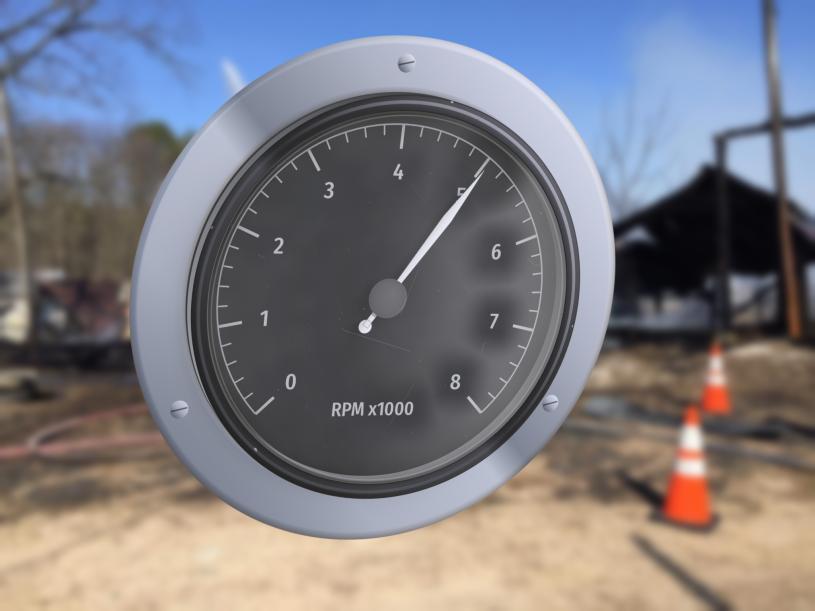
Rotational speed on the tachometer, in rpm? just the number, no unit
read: 5000
